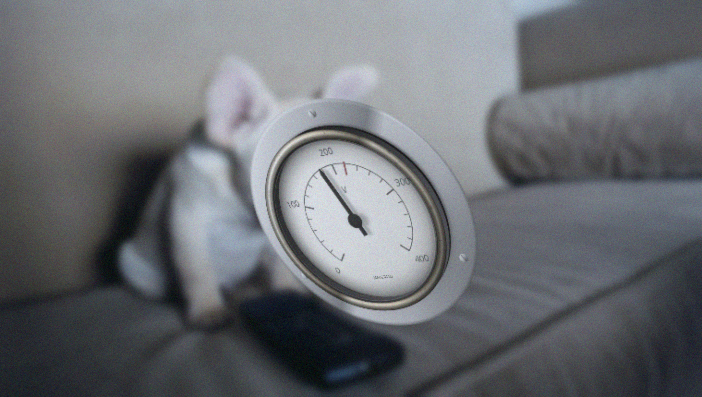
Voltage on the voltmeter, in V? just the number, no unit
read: 180
